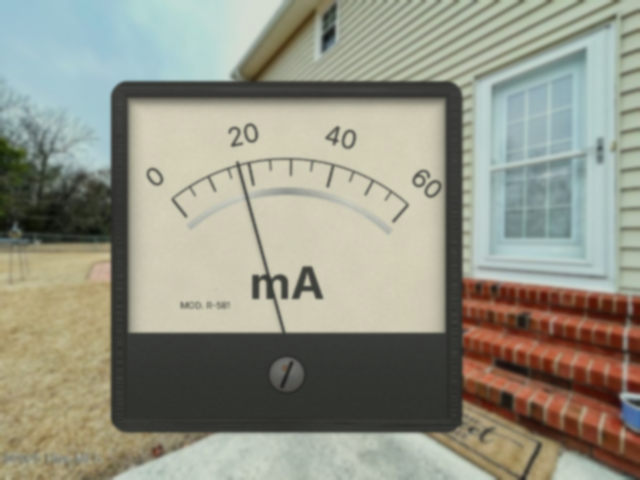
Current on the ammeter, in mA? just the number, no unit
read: 17.5
